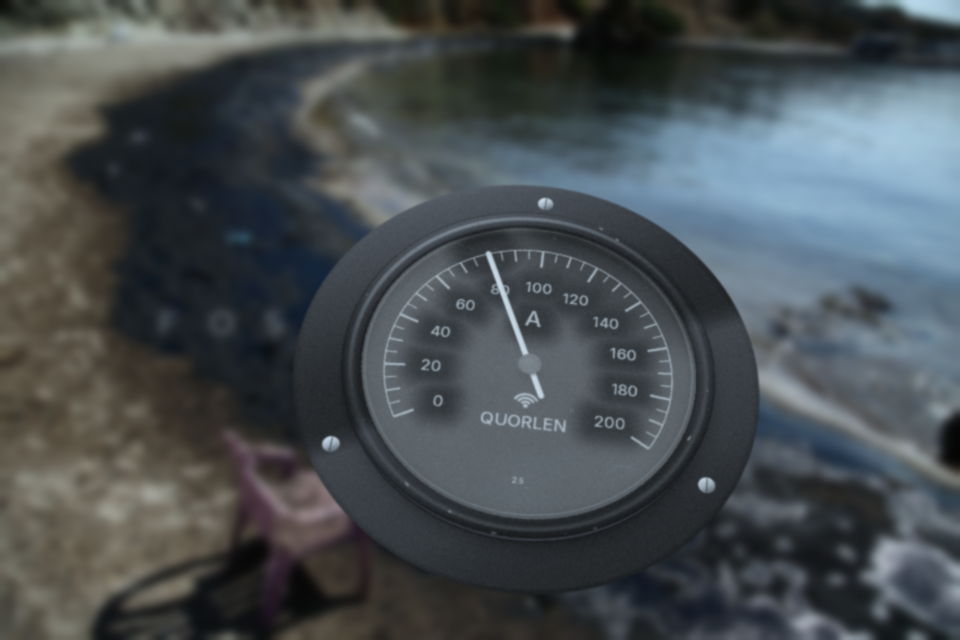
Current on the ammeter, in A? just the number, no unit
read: 80
